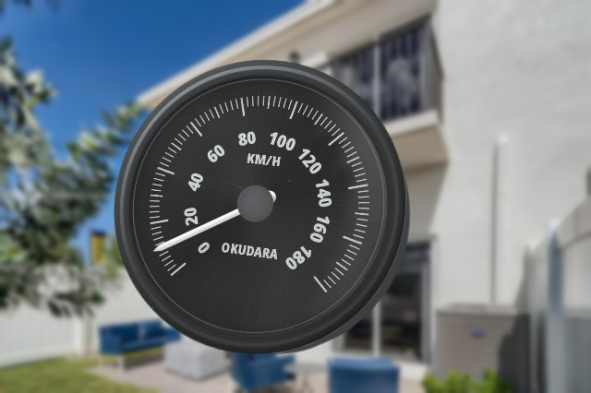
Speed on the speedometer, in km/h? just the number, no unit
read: 10
